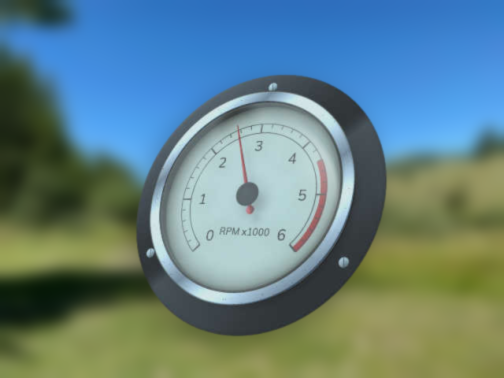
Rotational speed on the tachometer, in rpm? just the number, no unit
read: 2600
